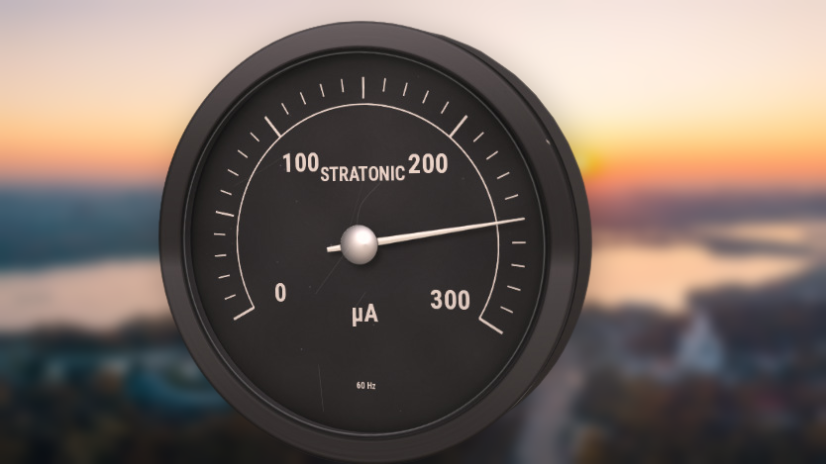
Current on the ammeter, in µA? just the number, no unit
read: 250
